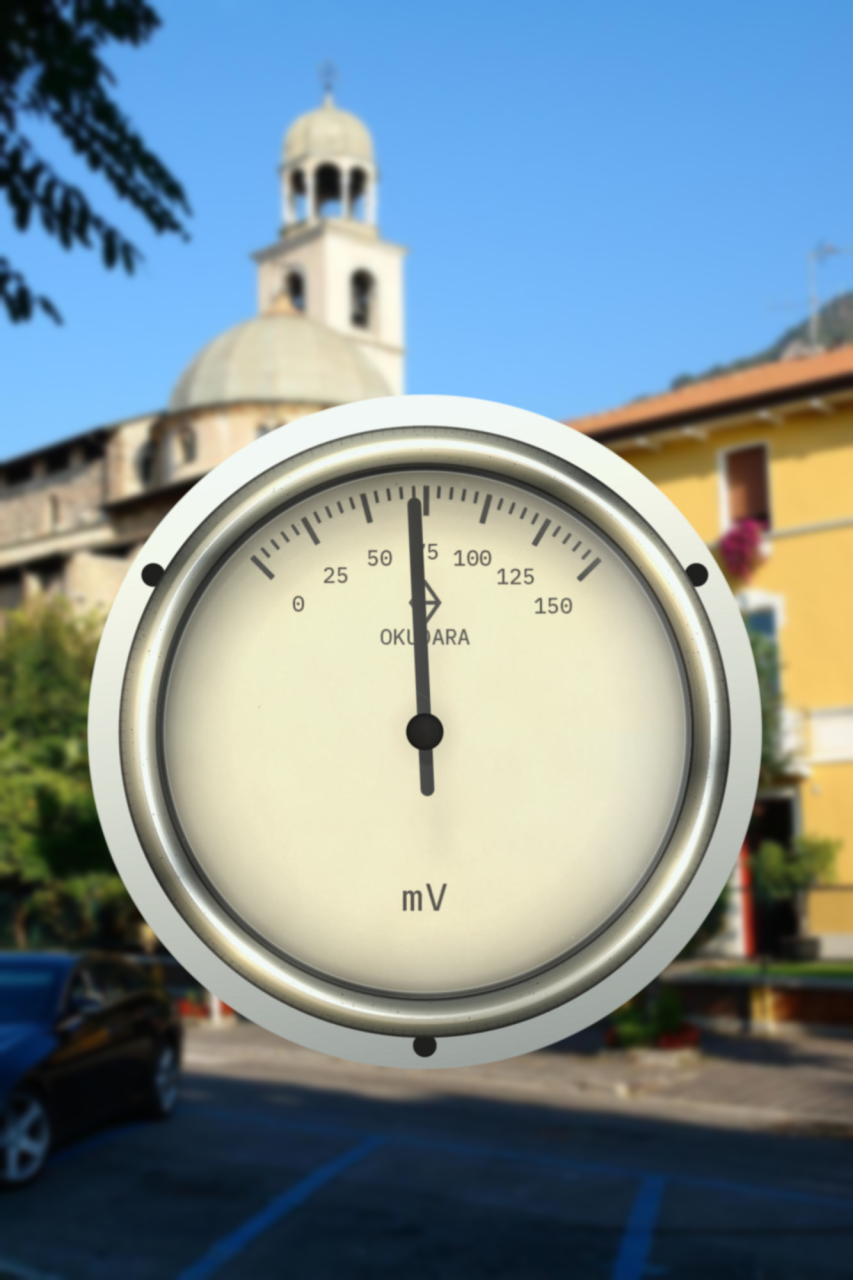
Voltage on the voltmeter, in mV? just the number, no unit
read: 70
